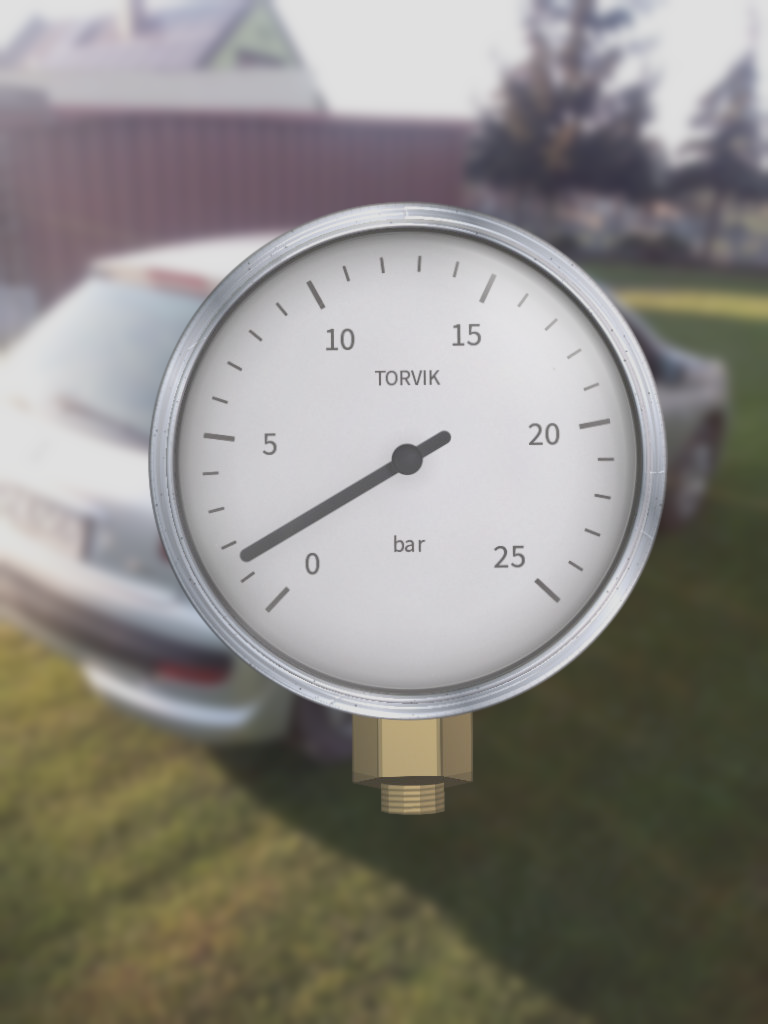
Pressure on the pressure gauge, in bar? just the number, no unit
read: 1.5
